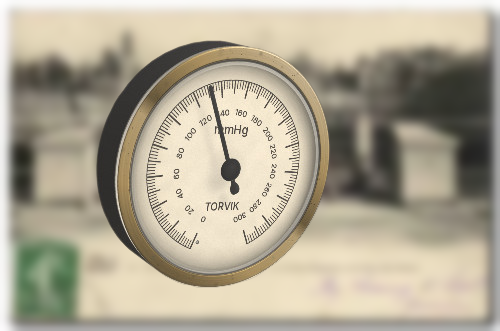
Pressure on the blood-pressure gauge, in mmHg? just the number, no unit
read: 130
